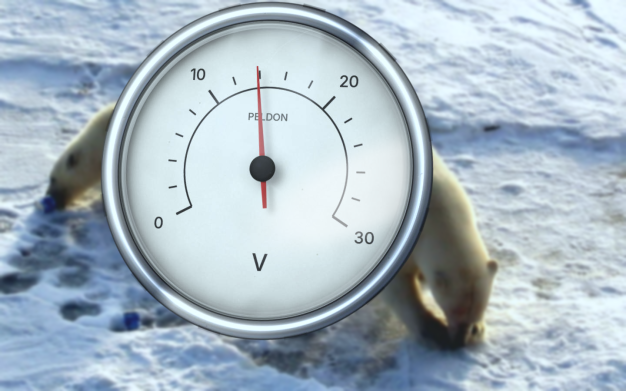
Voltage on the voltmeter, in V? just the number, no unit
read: 14
